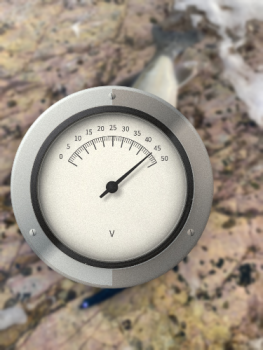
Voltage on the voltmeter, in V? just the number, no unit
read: 45
